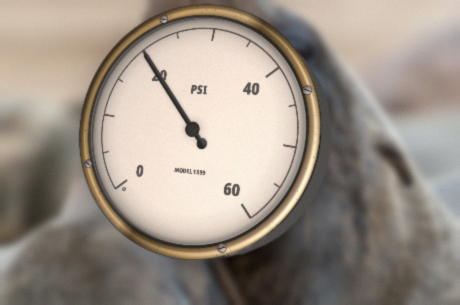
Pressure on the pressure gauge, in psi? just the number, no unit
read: 20
